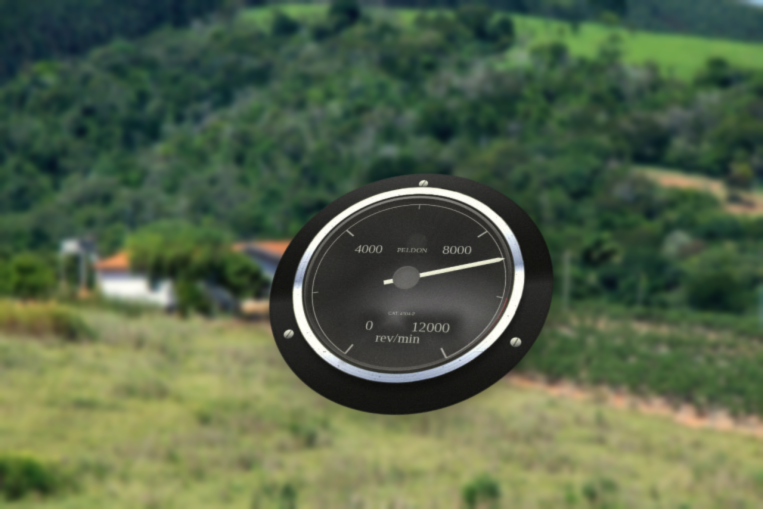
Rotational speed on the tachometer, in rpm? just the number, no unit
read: 9000
